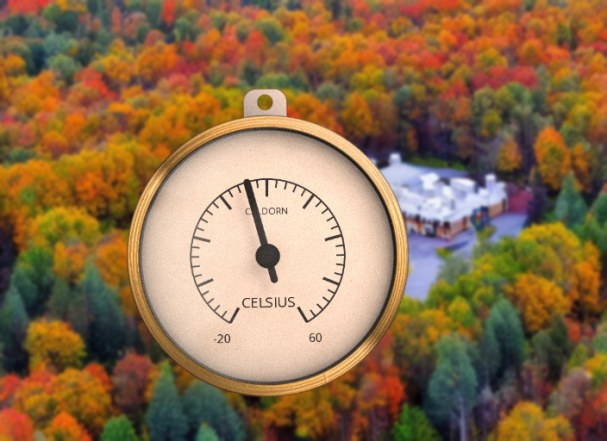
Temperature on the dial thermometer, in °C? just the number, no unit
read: 16
